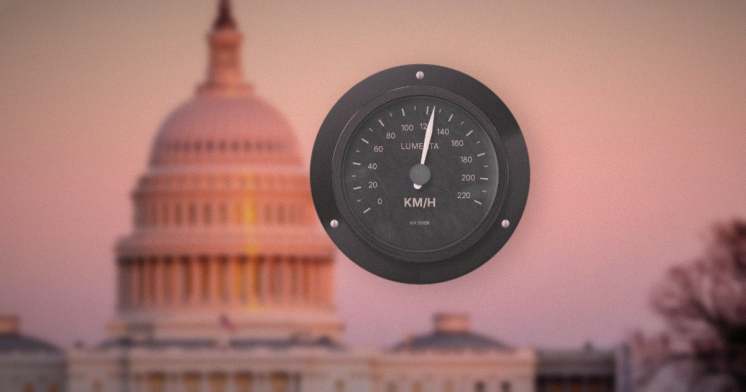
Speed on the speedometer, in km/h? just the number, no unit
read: 125
